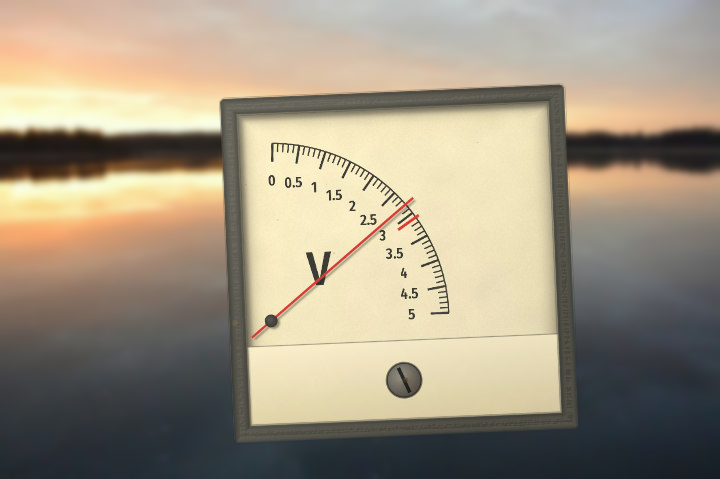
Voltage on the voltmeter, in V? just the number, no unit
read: 2.8
